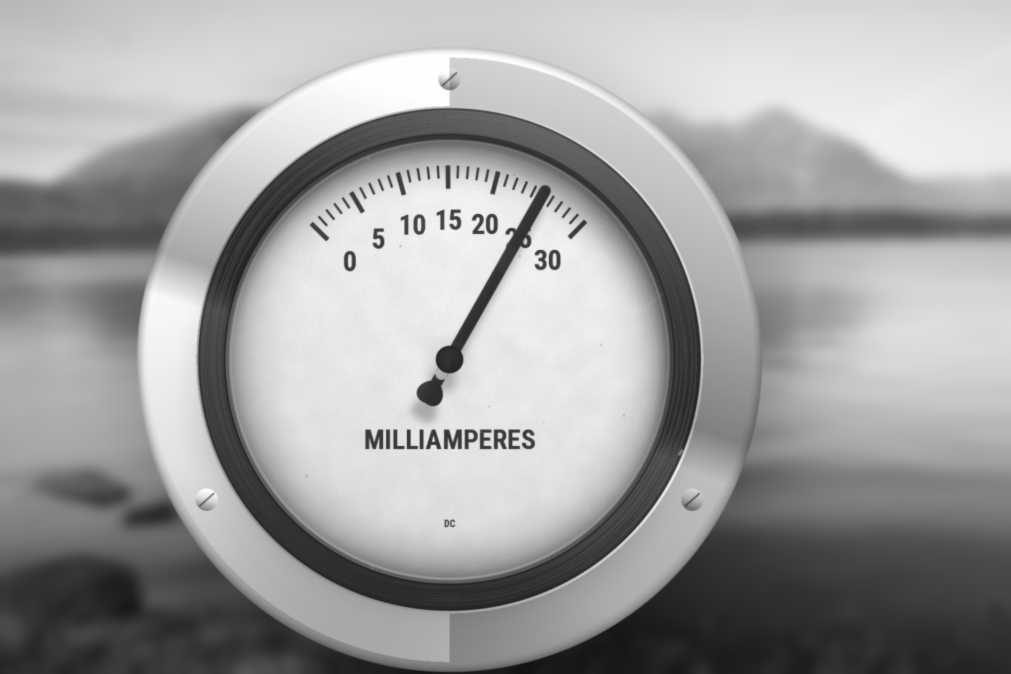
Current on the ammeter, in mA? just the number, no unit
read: 25
